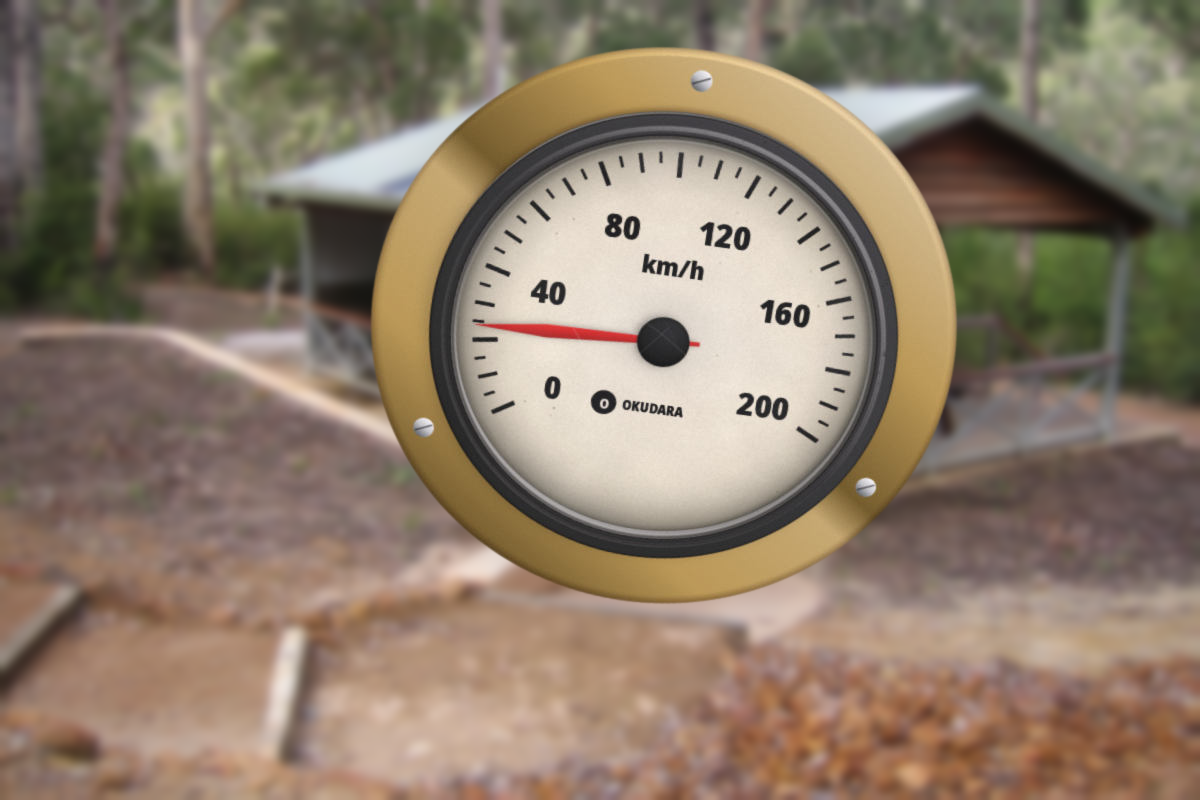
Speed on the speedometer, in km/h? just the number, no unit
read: 25
